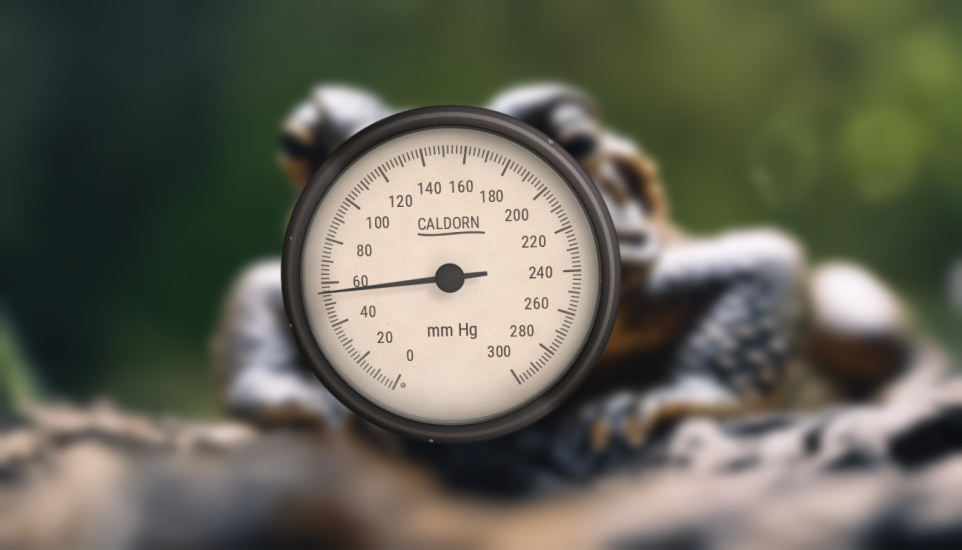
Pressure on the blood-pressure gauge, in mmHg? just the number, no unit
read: 56
